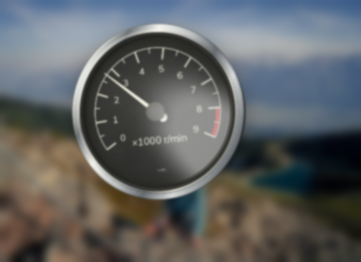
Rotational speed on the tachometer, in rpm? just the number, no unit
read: 2750
